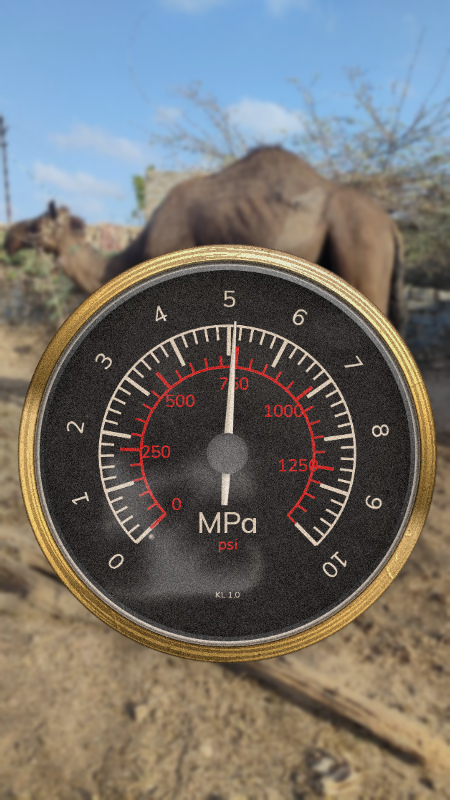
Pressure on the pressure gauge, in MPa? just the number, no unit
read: 5.1
